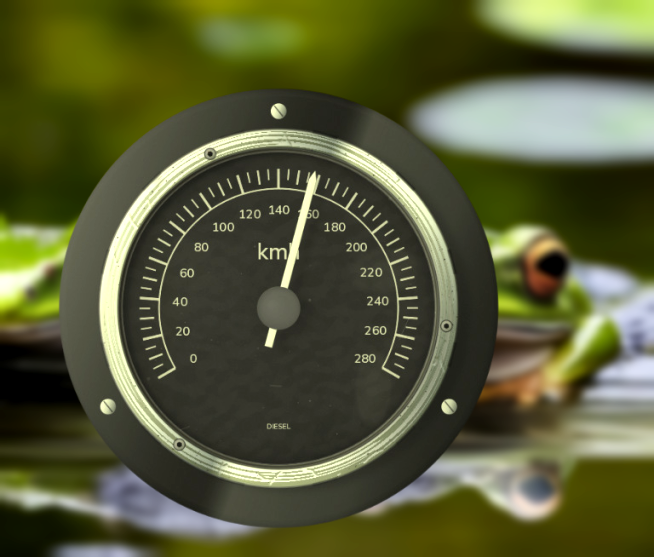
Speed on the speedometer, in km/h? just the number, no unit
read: 157.5
